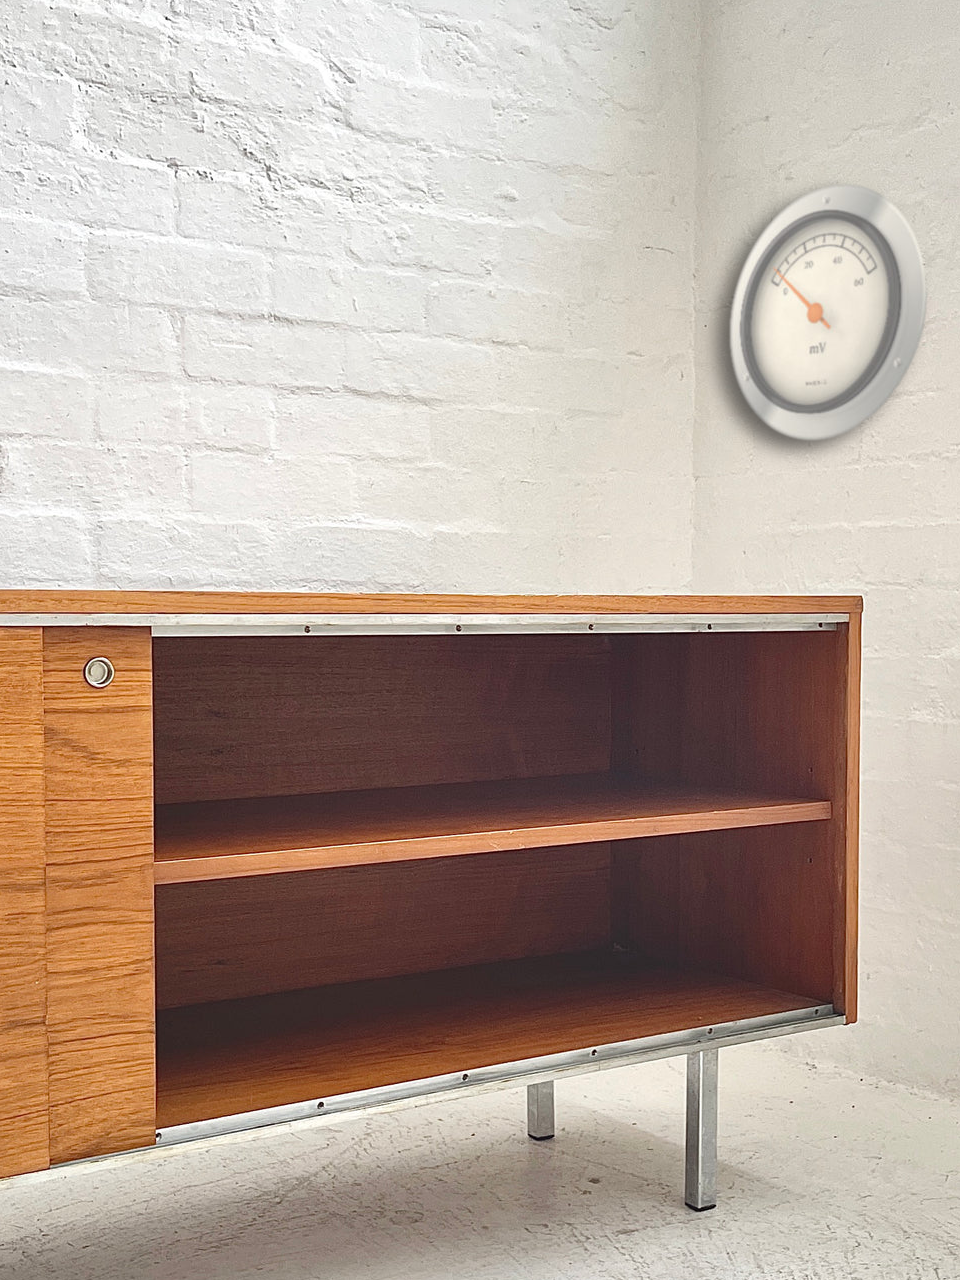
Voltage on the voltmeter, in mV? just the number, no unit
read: 5
